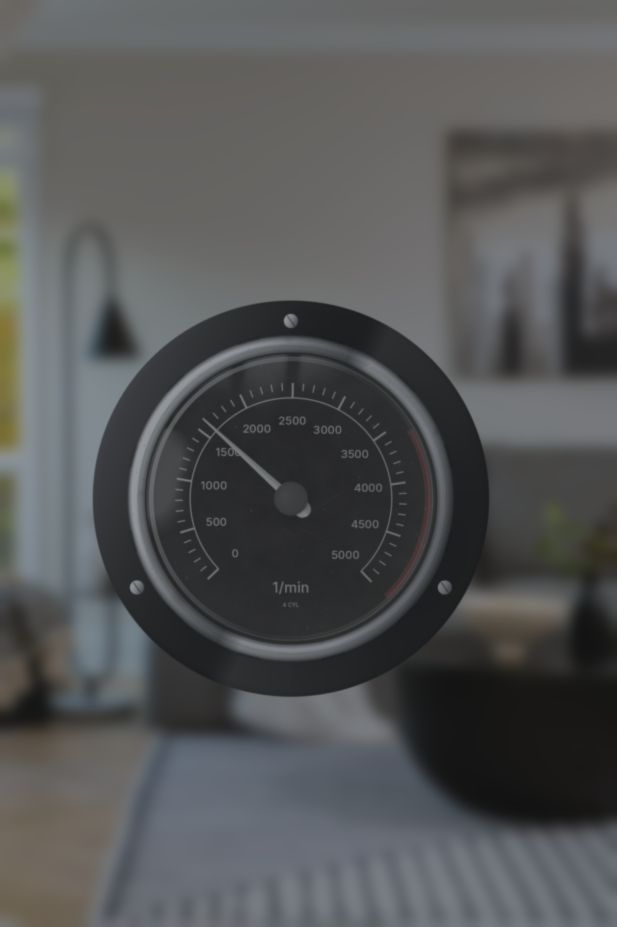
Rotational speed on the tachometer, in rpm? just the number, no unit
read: 1600
